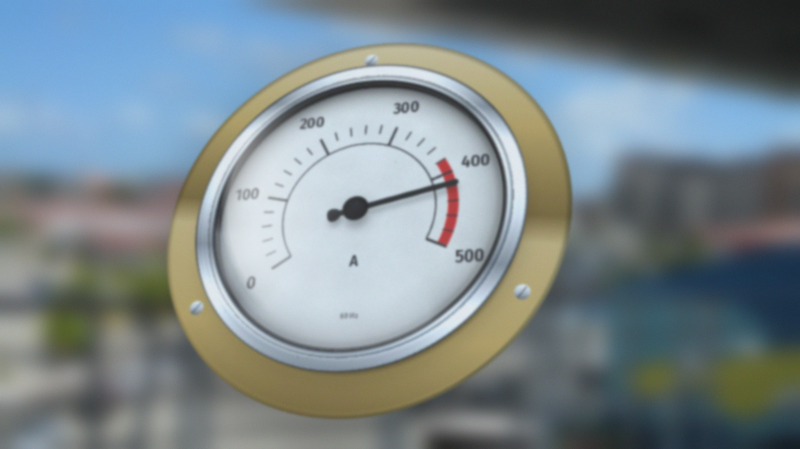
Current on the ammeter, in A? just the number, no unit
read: 420
